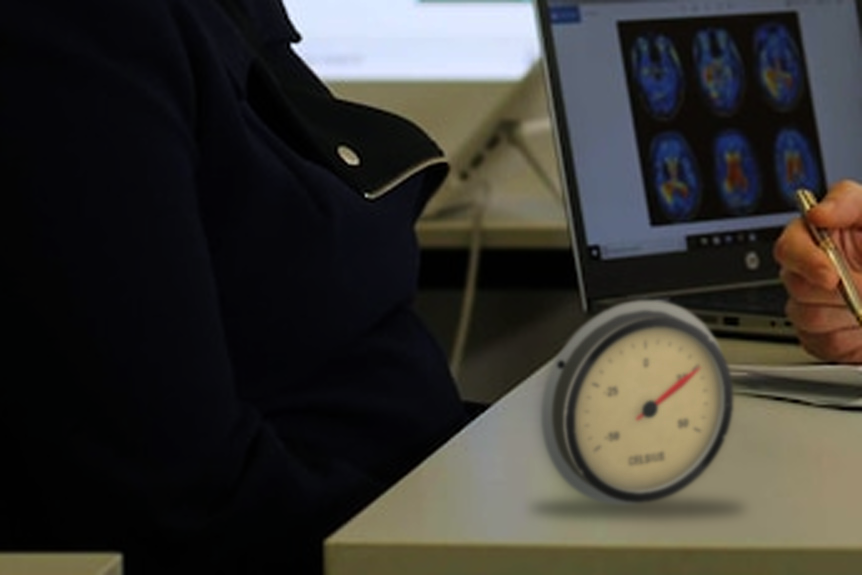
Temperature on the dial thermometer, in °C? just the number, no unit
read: 25
